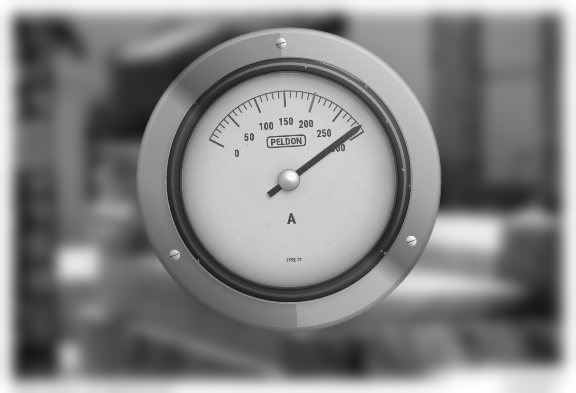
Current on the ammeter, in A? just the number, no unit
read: 290
